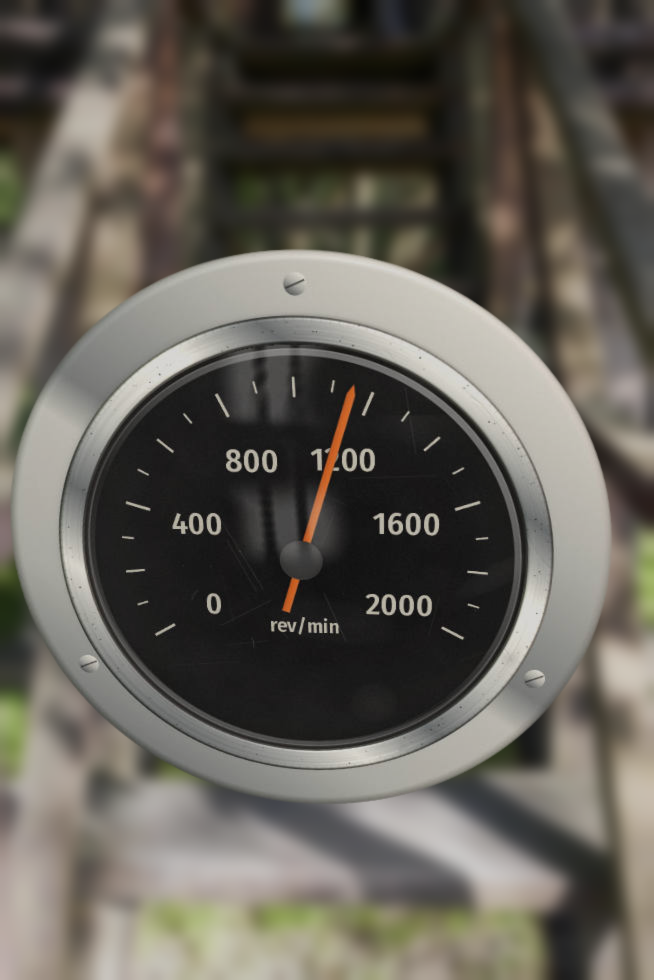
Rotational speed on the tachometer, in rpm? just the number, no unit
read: 1150
